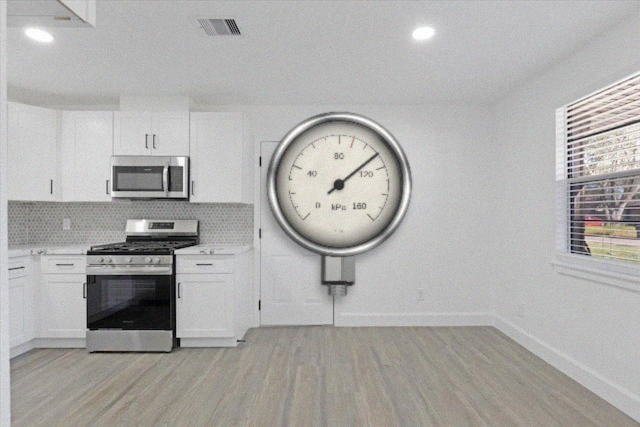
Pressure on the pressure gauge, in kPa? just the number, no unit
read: 110
